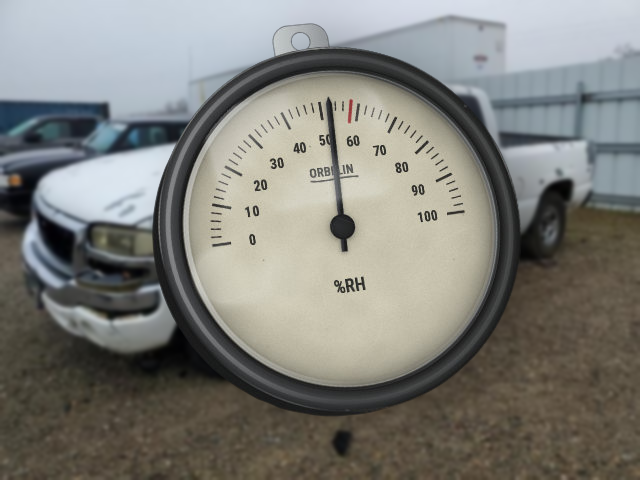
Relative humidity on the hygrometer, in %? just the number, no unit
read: 52
